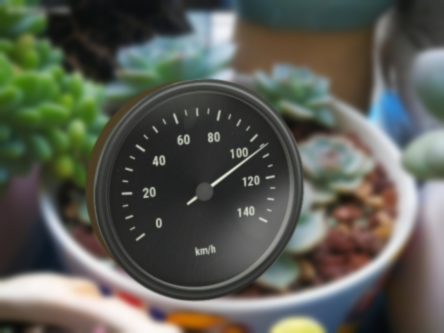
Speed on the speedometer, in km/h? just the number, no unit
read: 105
